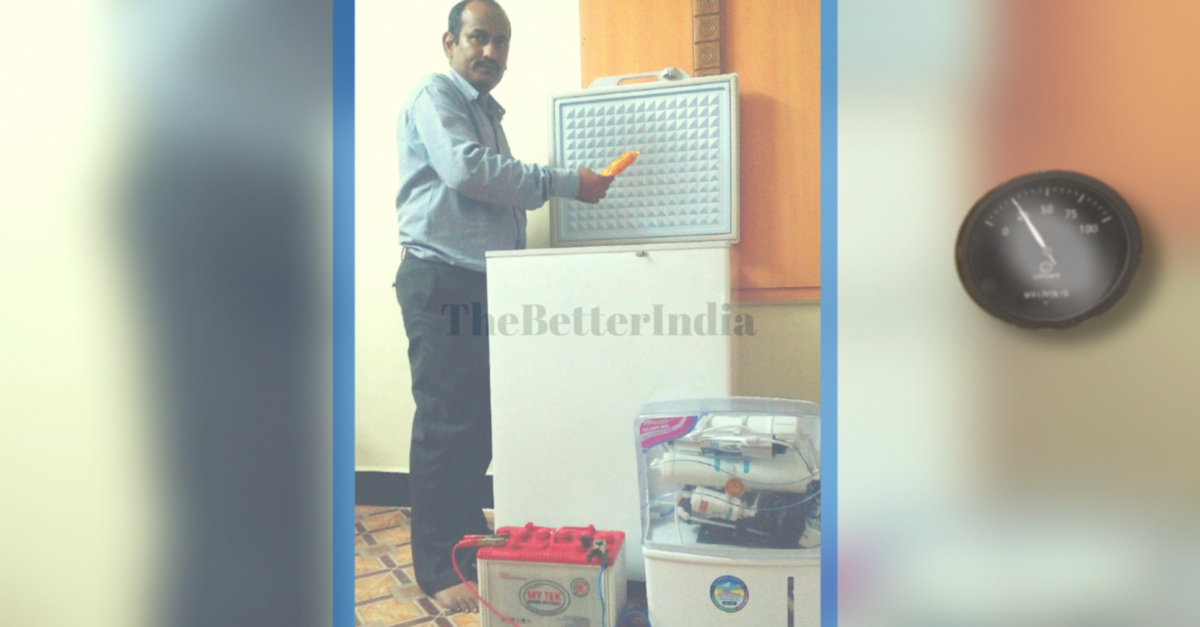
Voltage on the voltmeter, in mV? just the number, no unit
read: 25
